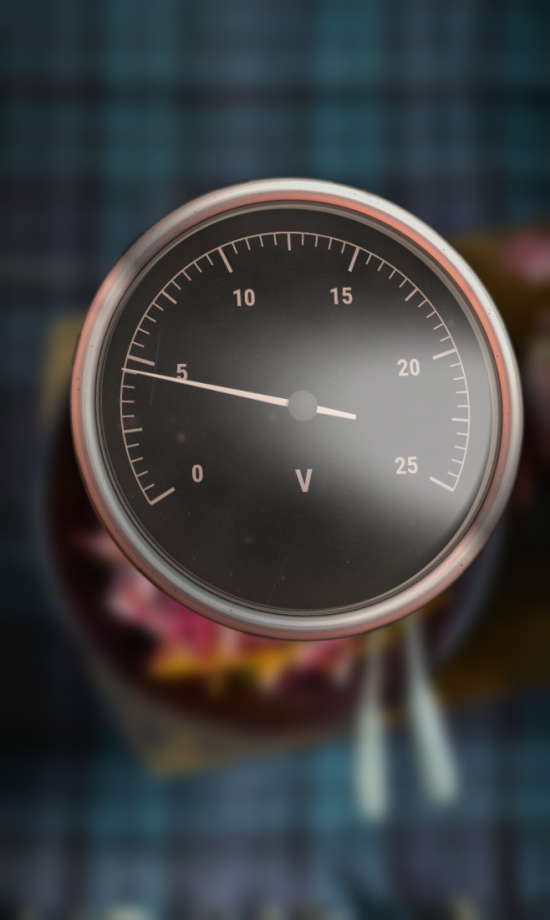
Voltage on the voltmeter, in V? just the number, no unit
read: 4.5
